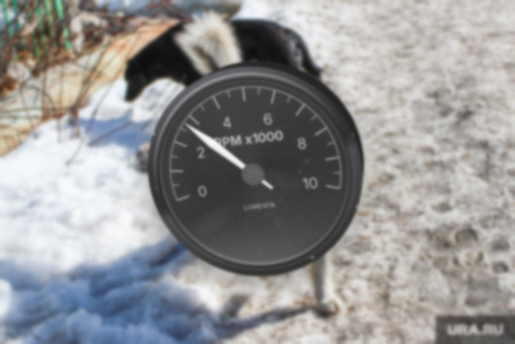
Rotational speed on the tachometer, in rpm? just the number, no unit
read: 2750
